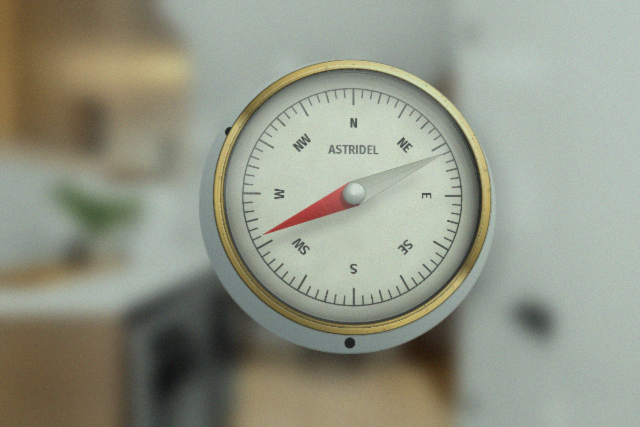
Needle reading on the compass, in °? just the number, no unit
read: 245
